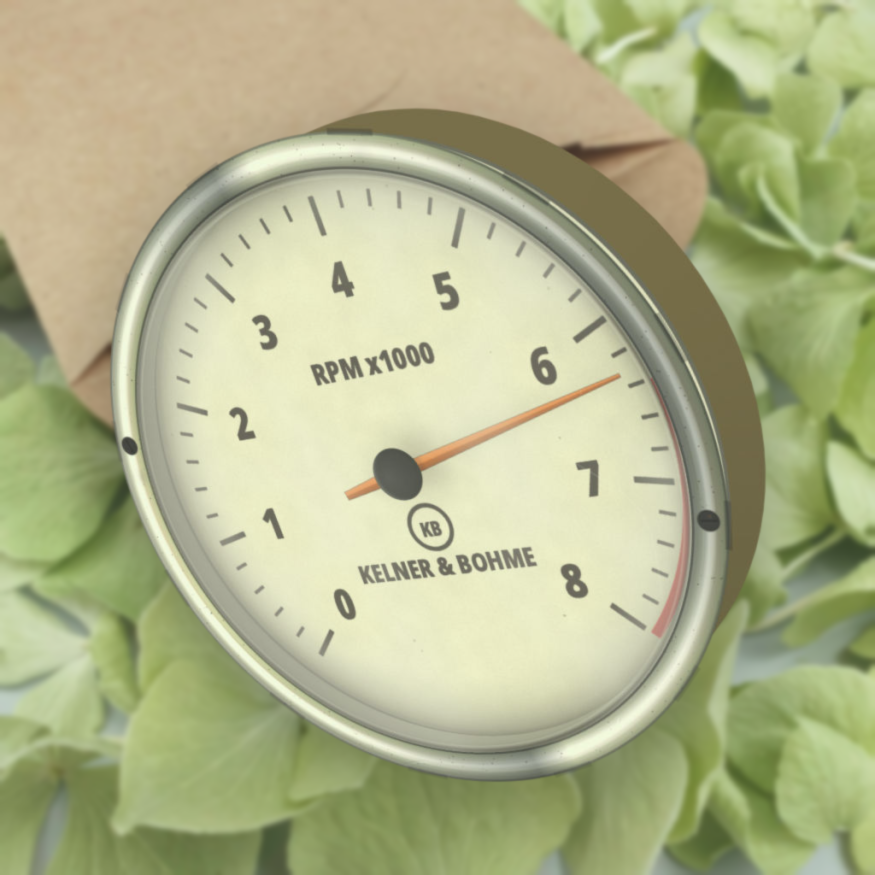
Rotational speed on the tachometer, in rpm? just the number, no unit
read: 6300
